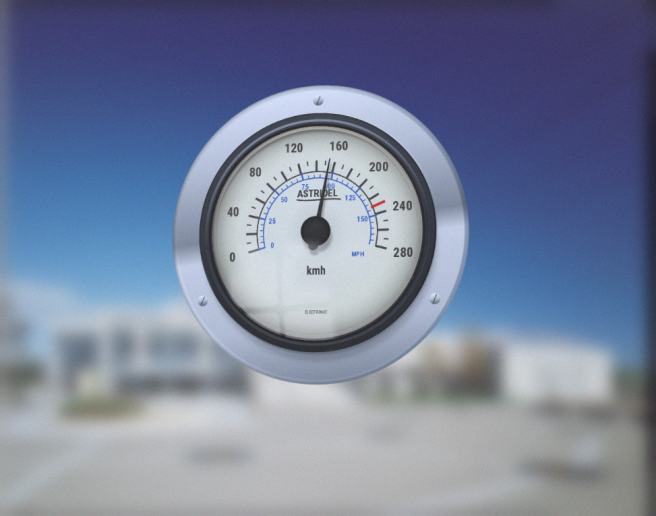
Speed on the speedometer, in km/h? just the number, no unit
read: 155
